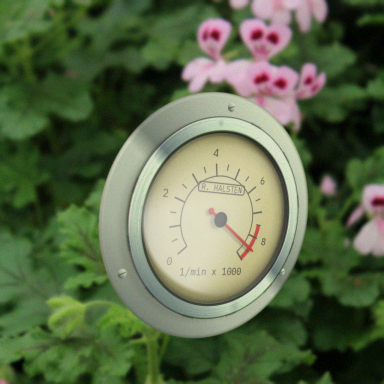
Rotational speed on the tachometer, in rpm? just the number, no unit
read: 8500
